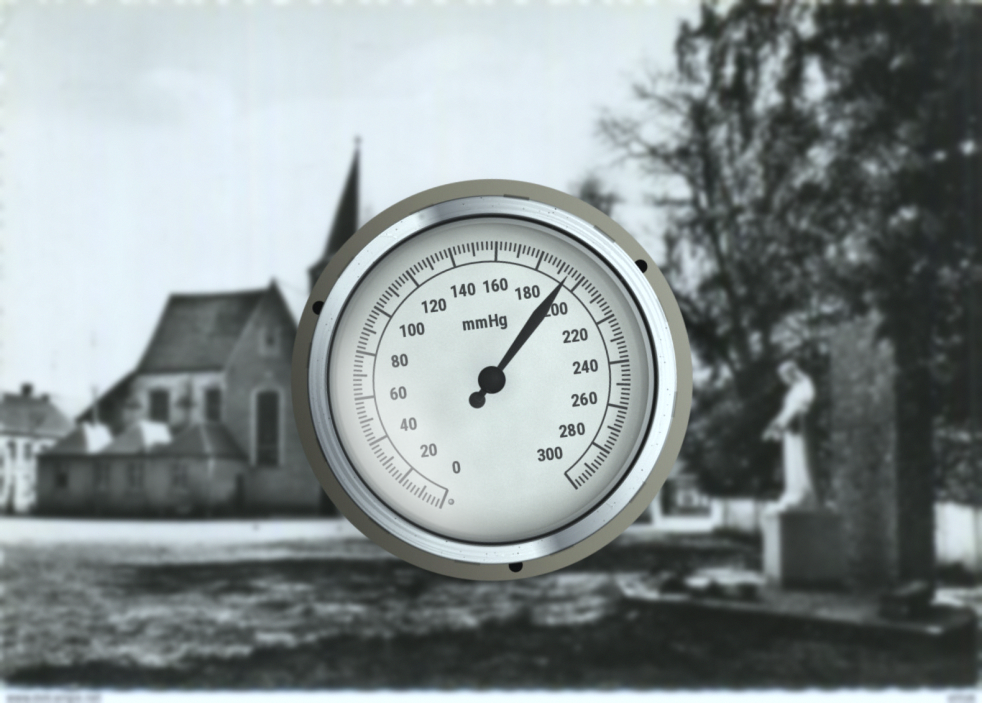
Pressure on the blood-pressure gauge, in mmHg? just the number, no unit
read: 194
